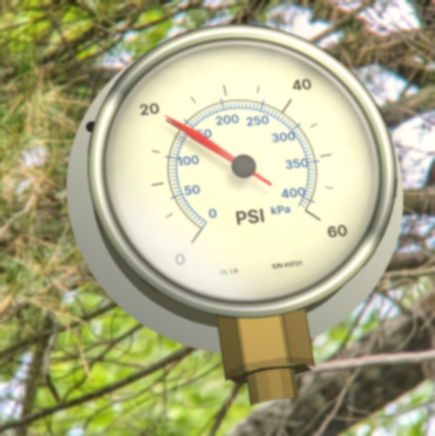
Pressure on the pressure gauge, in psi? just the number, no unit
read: 20
